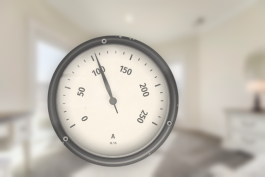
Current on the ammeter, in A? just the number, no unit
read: 105
